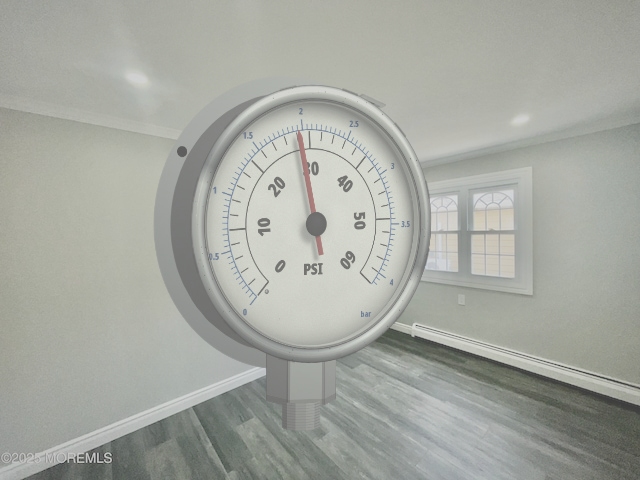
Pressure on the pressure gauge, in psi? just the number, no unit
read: 28
